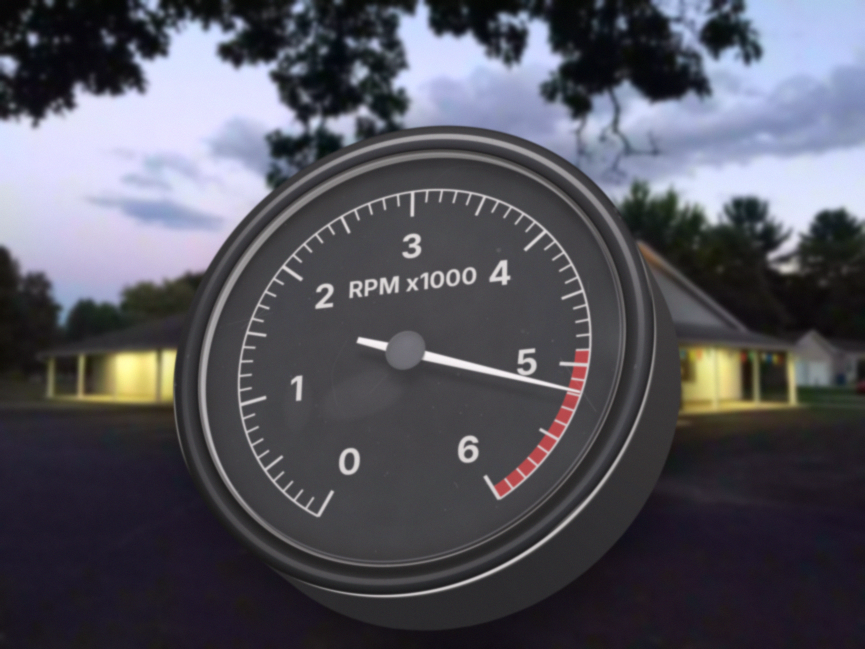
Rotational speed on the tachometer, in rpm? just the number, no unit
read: 5200
